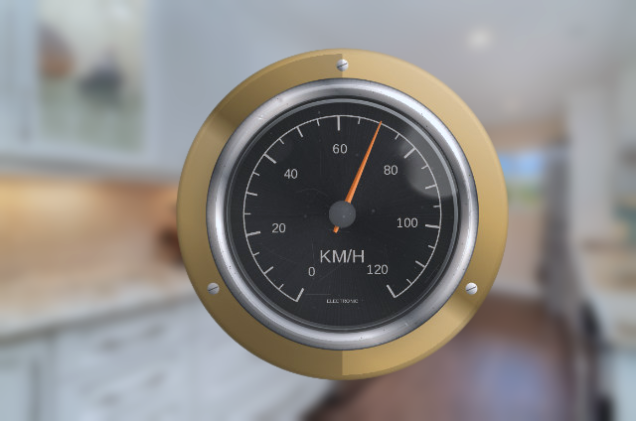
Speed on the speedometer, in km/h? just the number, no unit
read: 70
